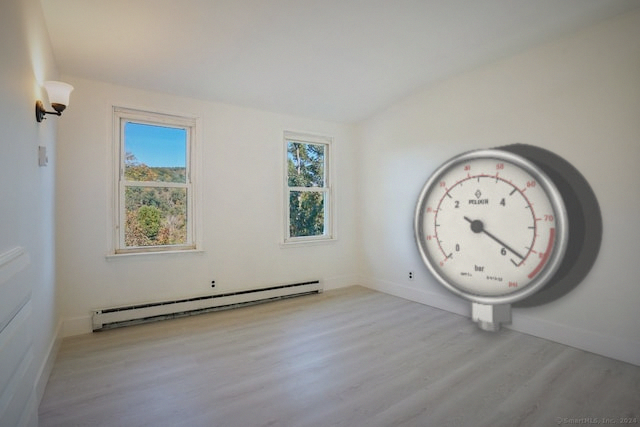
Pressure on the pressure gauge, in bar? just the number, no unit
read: 5.75
